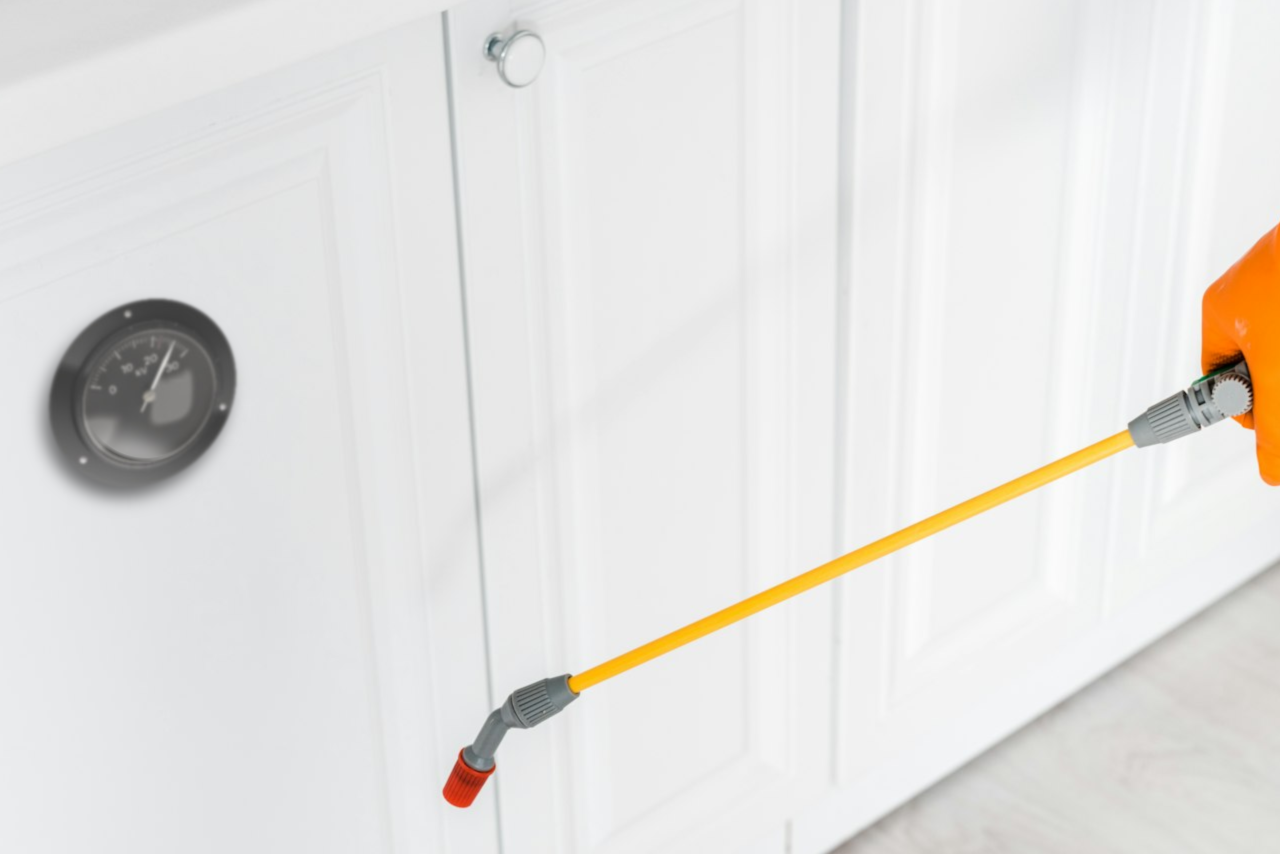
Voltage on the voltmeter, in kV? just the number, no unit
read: 25
